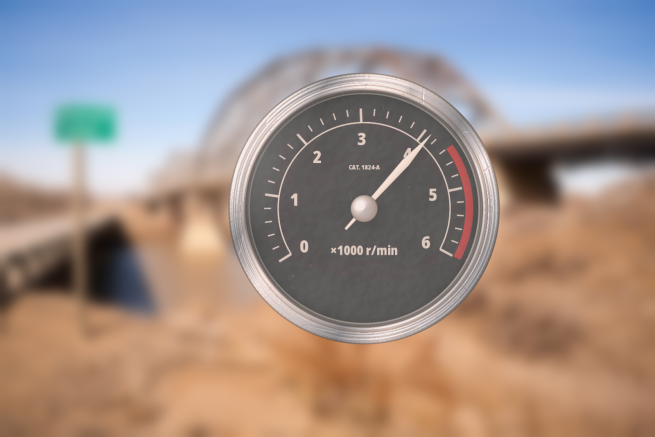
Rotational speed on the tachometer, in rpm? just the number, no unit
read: 4100
